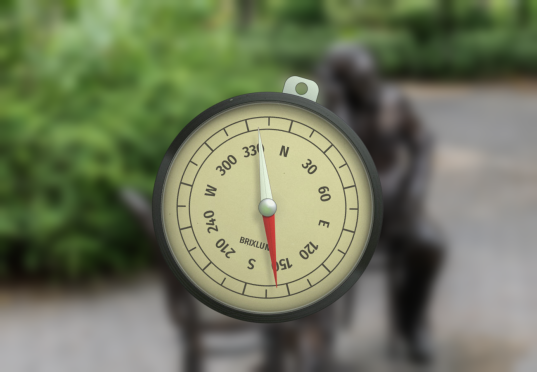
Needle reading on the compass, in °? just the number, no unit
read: 157.5
